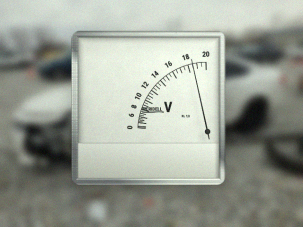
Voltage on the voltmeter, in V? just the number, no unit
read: 18.5
